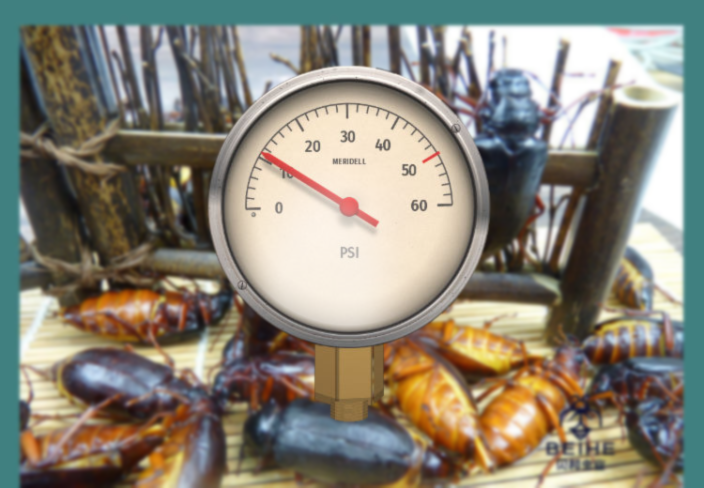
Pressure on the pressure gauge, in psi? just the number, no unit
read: 11
